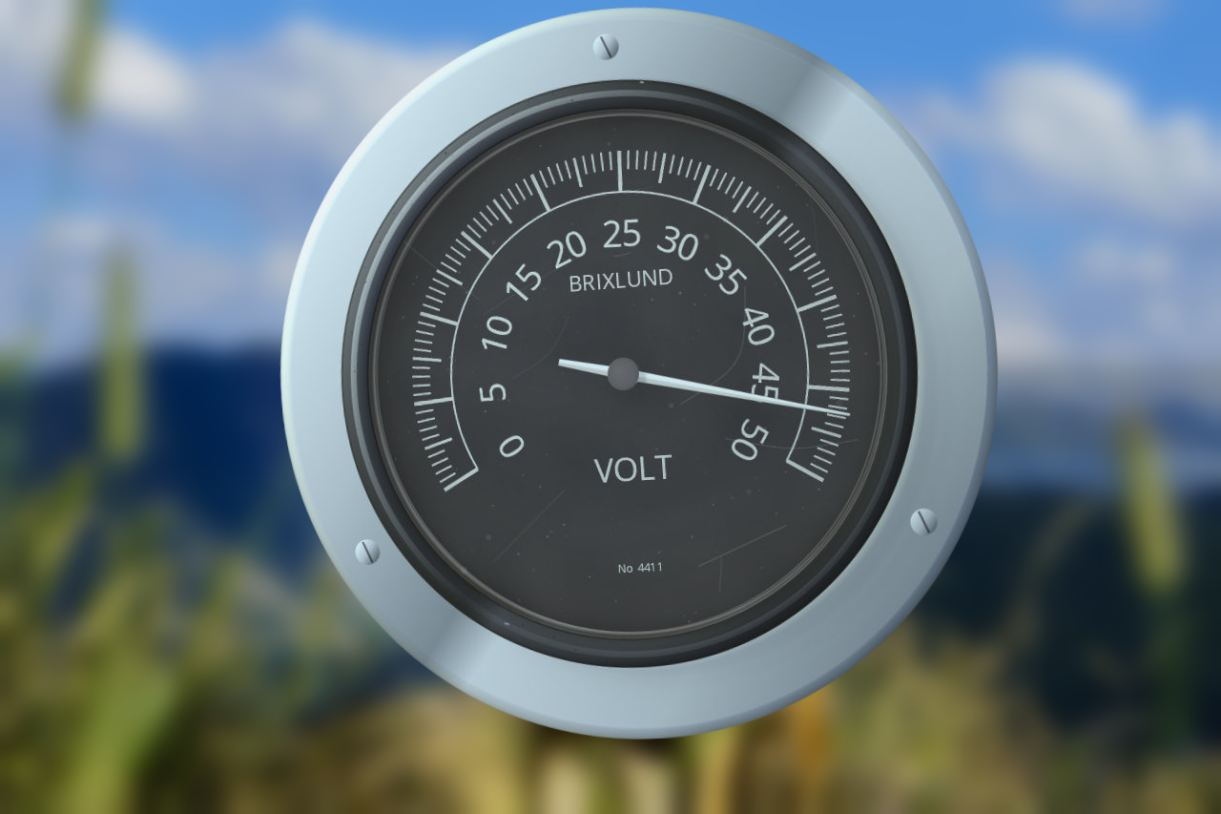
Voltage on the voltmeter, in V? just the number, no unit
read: 46.25
